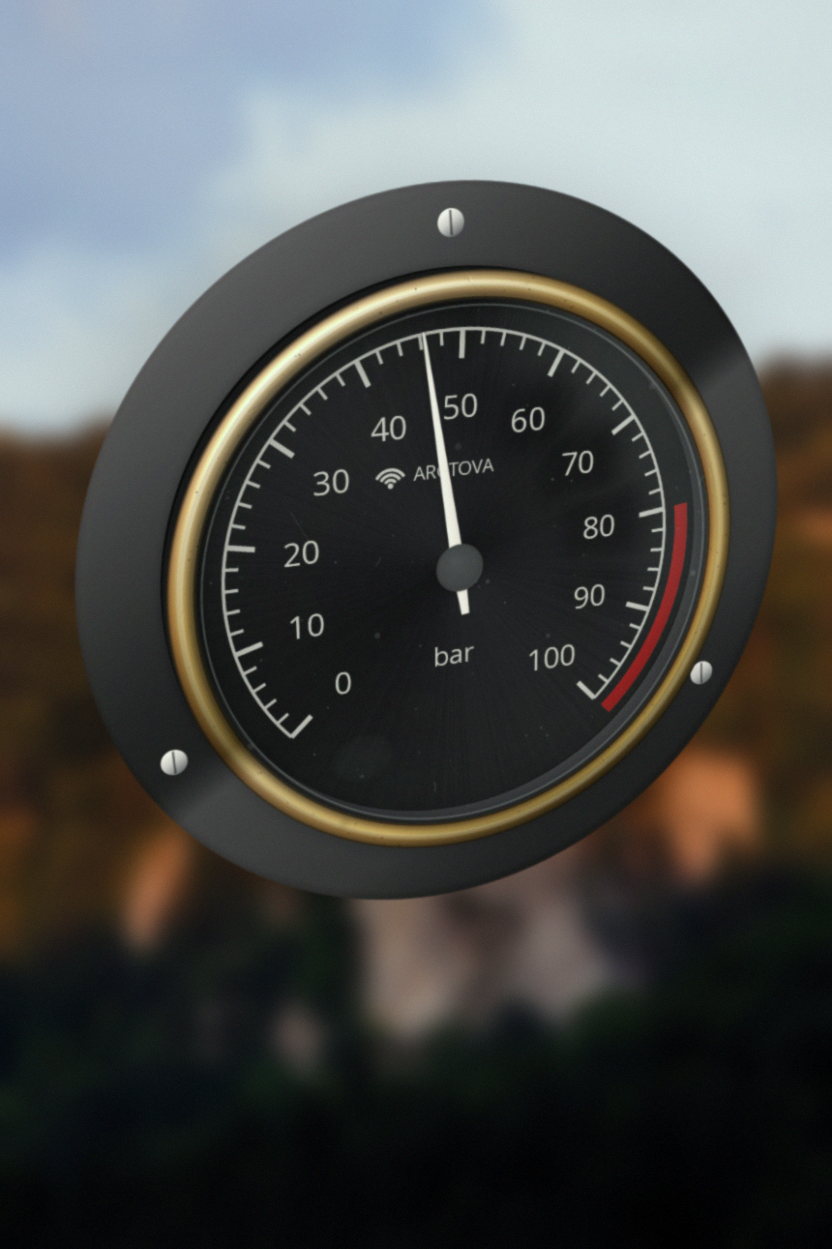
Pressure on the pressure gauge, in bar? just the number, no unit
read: 46
